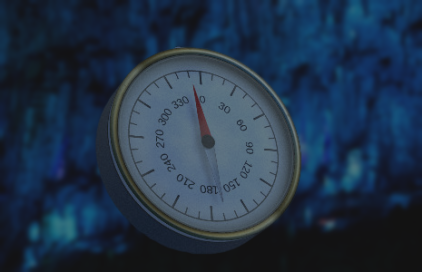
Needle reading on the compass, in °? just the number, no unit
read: 350
